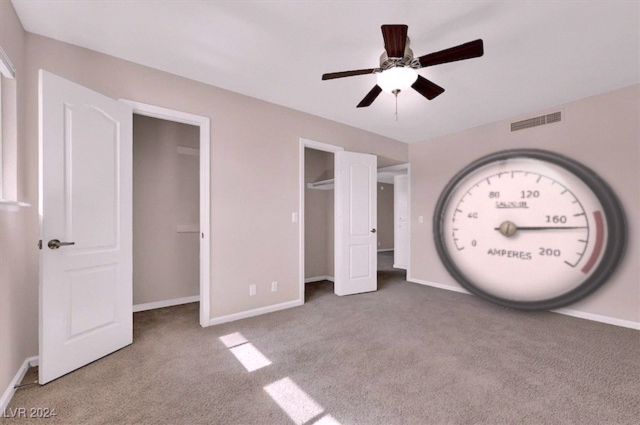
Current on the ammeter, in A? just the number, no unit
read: 170
